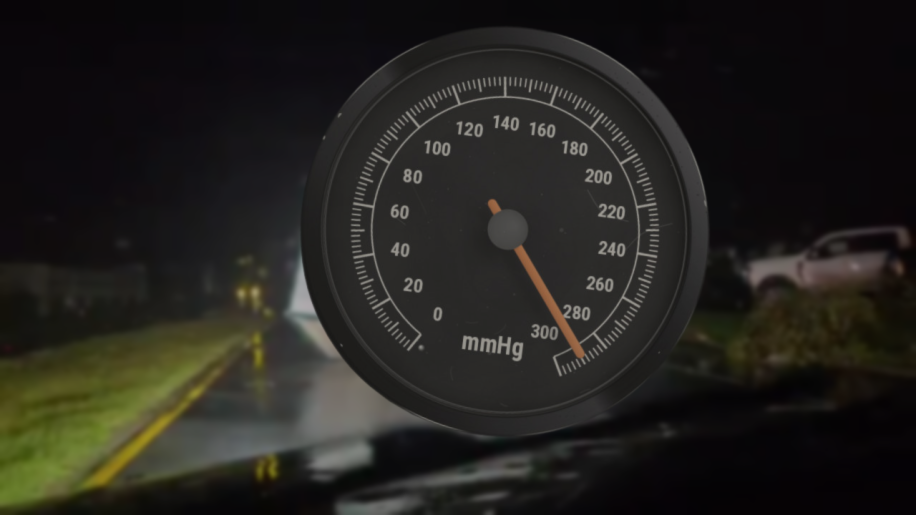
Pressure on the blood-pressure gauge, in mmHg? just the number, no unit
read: 290
